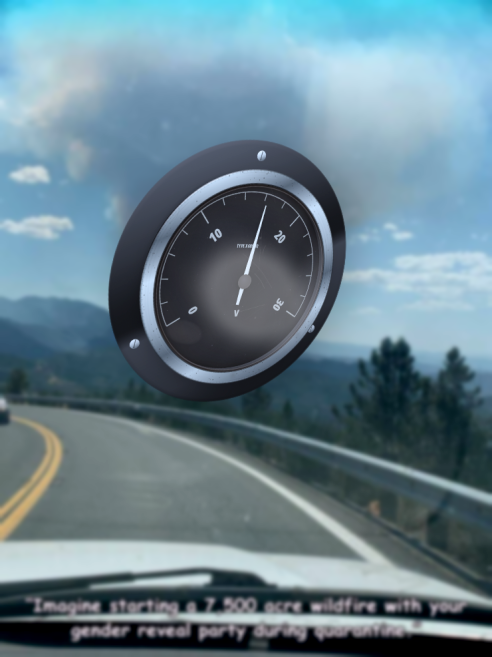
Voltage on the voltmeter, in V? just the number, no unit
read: 16
